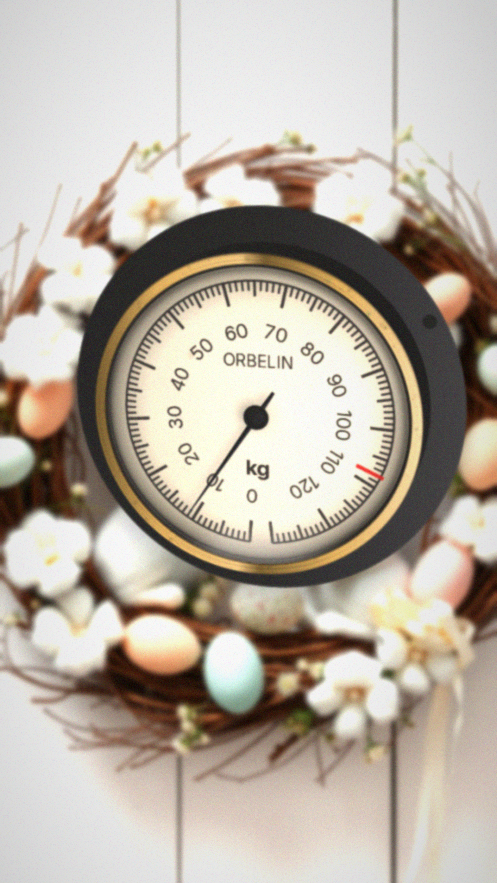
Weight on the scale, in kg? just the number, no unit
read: 11
